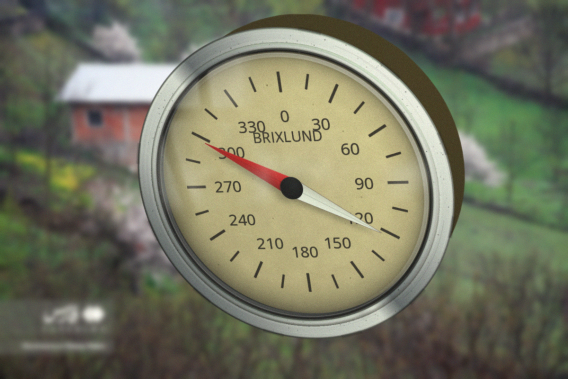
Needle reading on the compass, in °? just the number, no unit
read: 300
